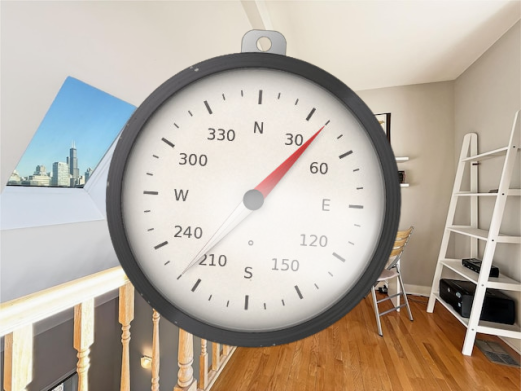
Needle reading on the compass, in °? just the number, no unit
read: 40
